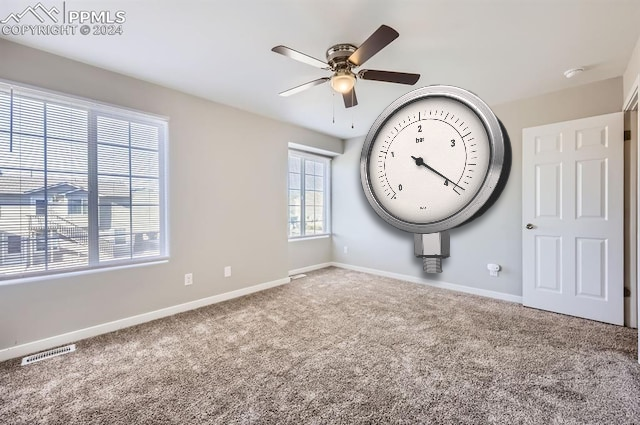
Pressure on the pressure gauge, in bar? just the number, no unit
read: 3.9
